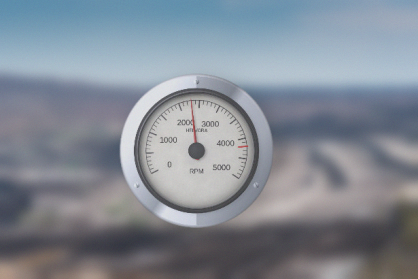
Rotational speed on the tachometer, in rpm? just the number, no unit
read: 2300
